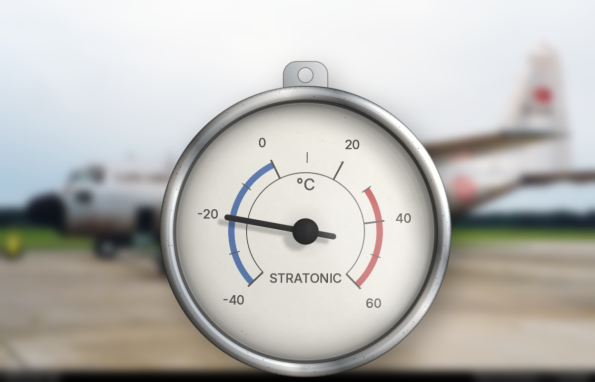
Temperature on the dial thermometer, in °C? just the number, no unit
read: -20
